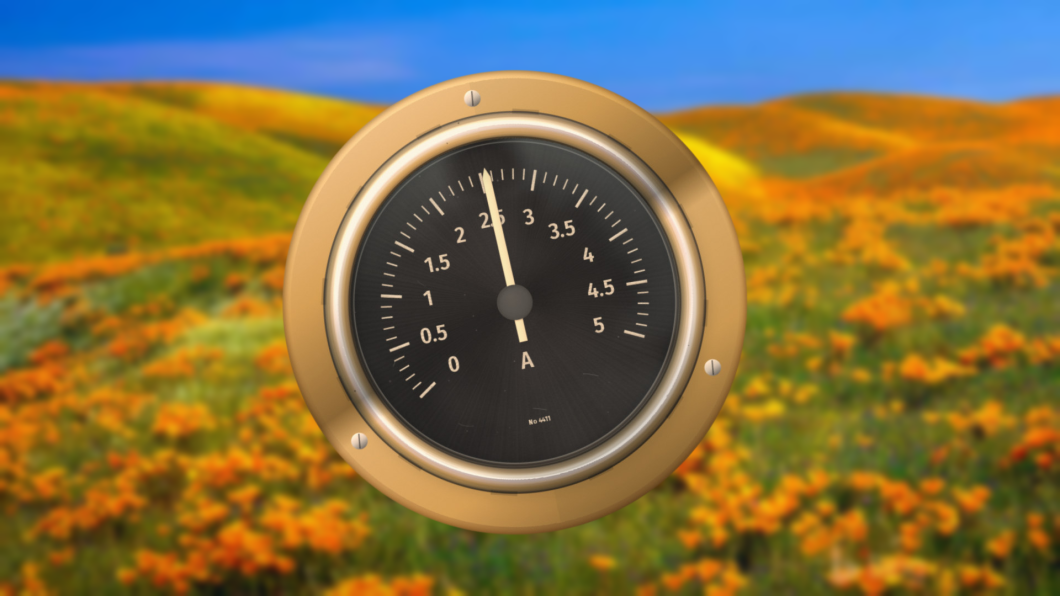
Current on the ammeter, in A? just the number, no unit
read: 2.55
